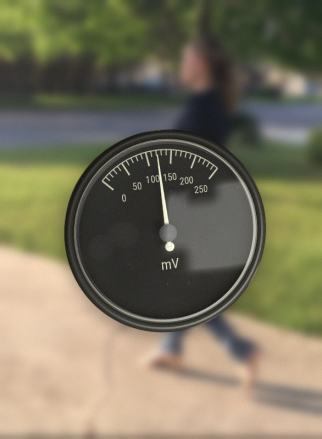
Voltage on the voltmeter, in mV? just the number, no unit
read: 120
